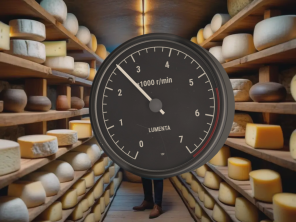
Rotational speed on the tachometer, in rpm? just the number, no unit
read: 2600
